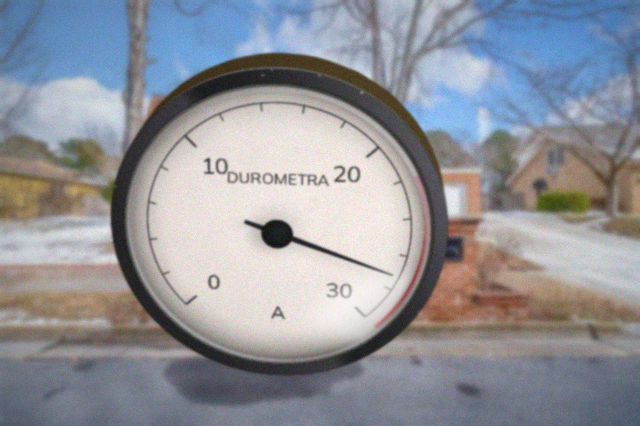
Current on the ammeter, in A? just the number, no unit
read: 27
